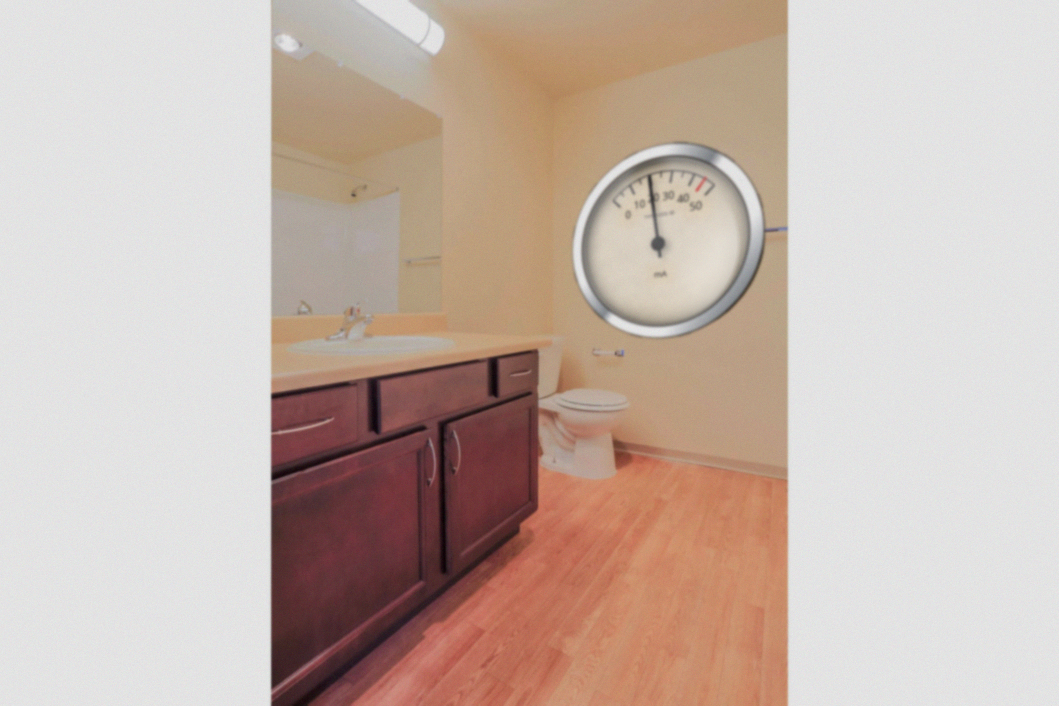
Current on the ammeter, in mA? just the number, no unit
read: 20
